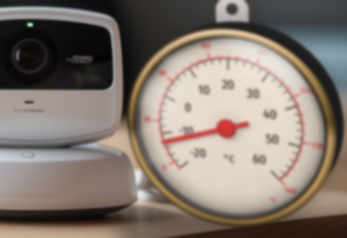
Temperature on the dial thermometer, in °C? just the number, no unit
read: -12
